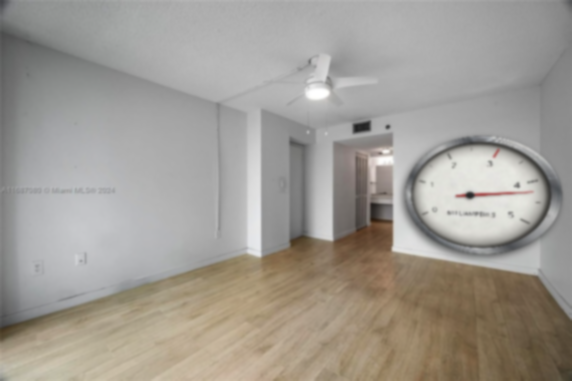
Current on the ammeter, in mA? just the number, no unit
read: 4.25
